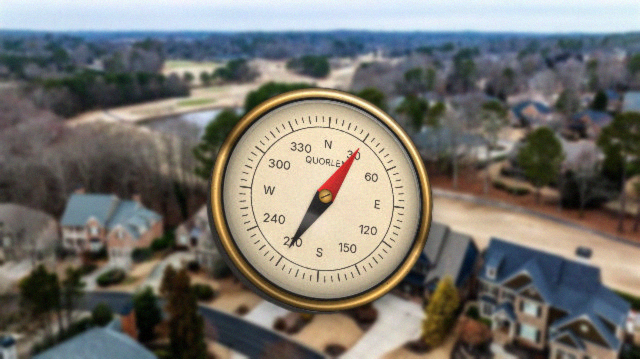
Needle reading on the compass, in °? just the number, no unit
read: 30
